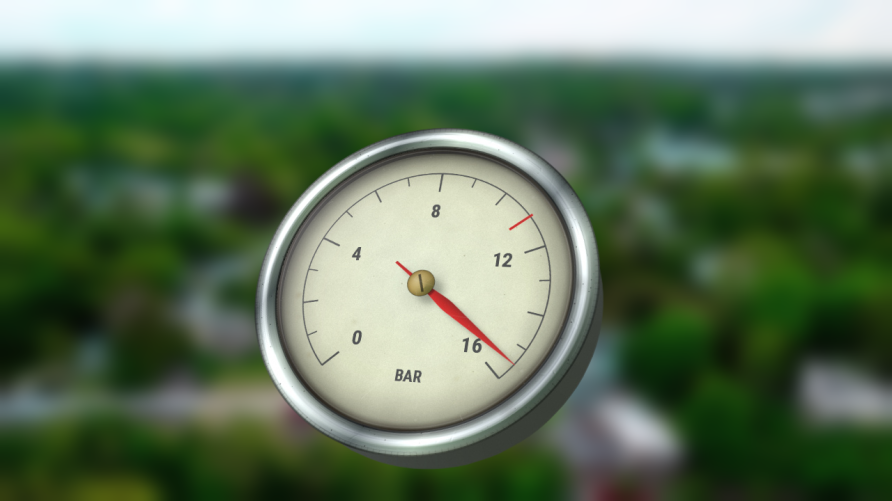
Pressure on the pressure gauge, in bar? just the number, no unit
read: 15.5
